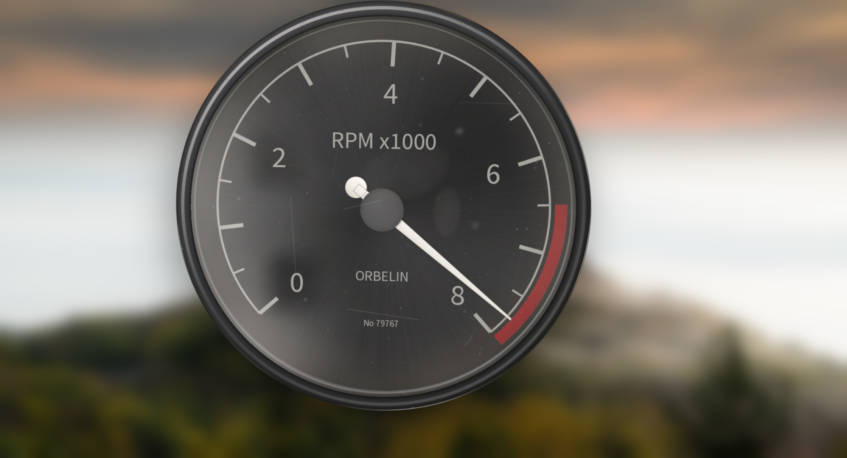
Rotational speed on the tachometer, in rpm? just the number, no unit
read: 7750
